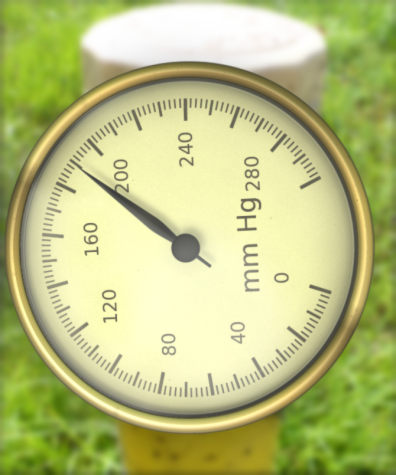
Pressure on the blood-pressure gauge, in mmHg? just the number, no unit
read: 190
